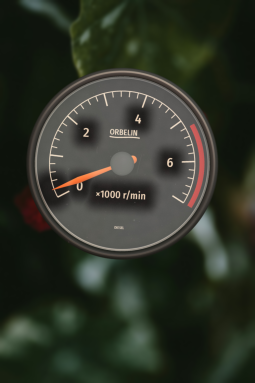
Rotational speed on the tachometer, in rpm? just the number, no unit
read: 200
